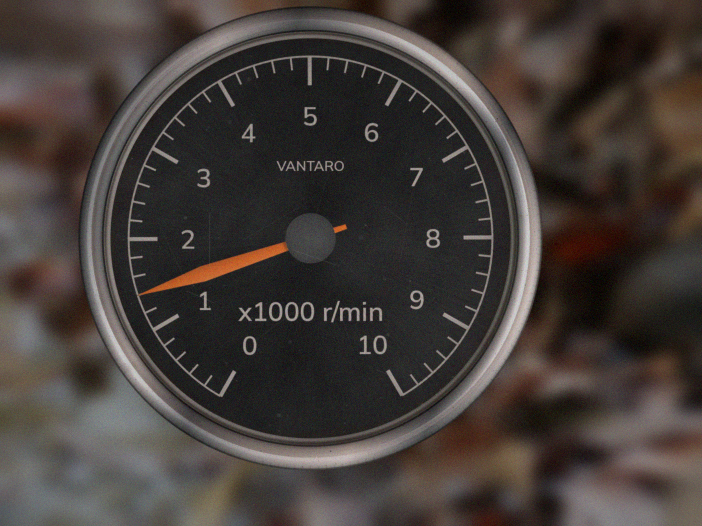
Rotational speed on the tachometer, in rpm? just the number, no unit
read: 1400
